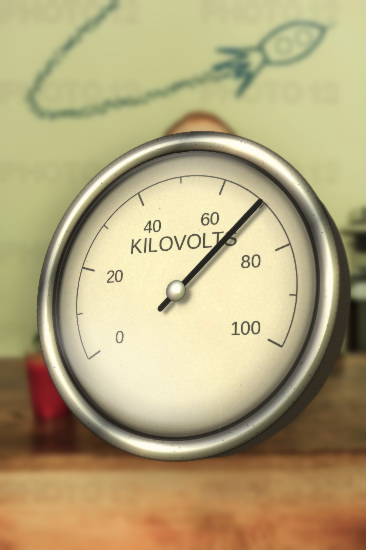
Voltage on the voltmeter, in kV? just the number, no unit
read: 70
